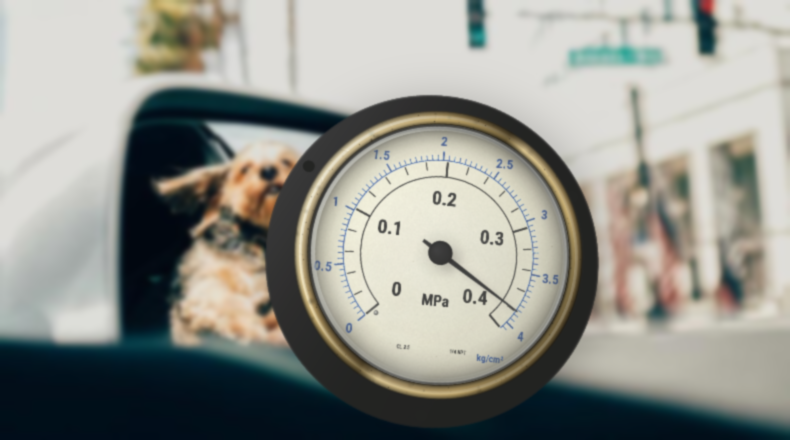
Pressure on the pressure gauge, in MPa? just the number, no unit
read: 0.38
